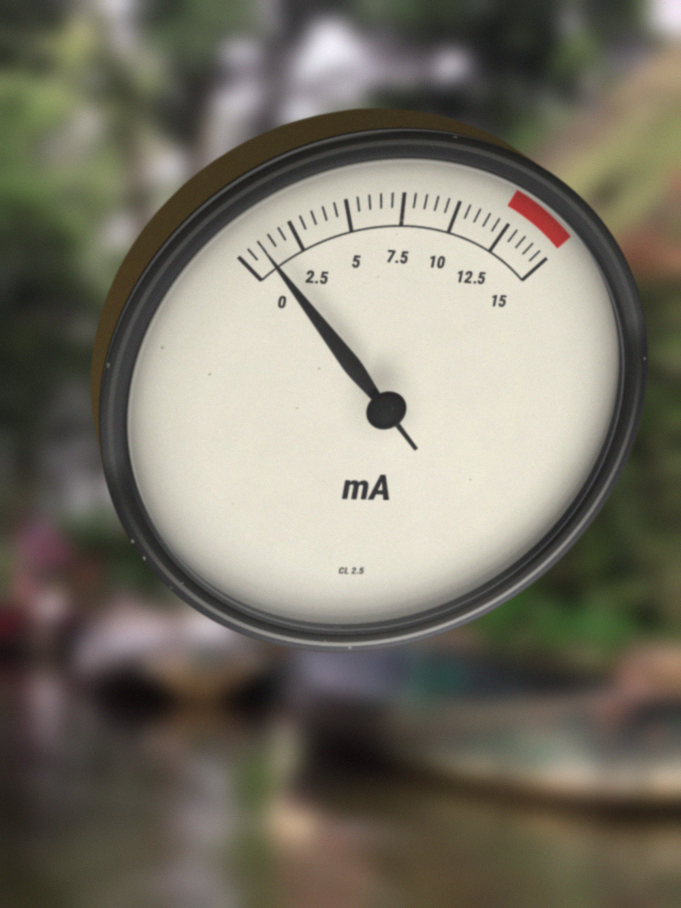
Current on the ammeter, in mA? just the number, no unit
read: 1
